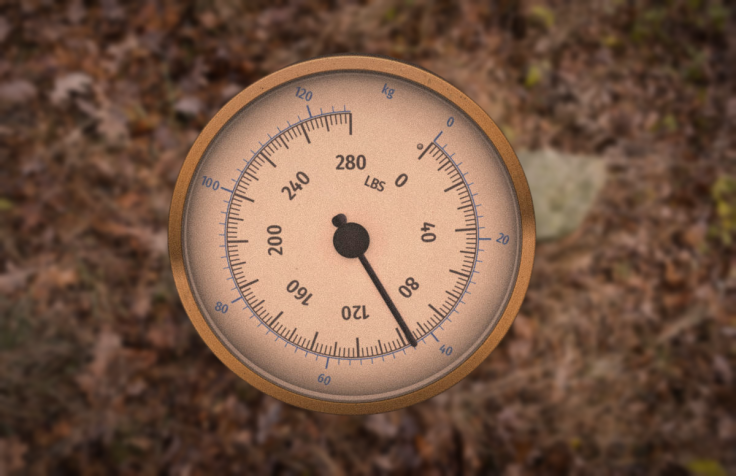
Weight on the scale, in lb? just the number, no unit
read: 96
